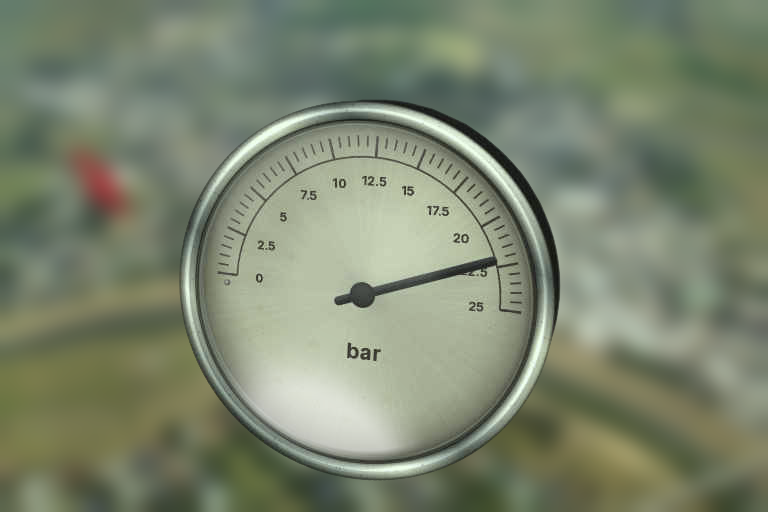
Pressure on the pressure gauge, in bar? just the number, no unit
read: 22
